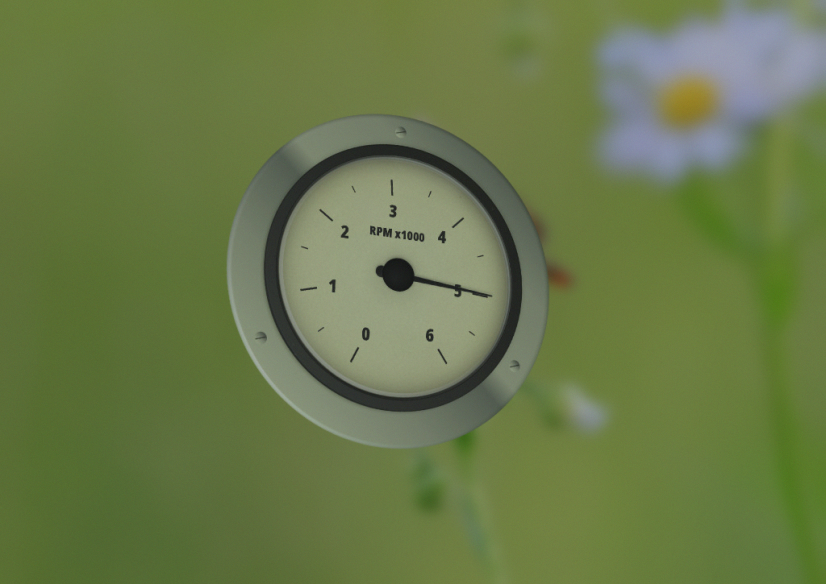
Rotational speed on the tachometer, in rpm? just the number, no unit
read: 5000
